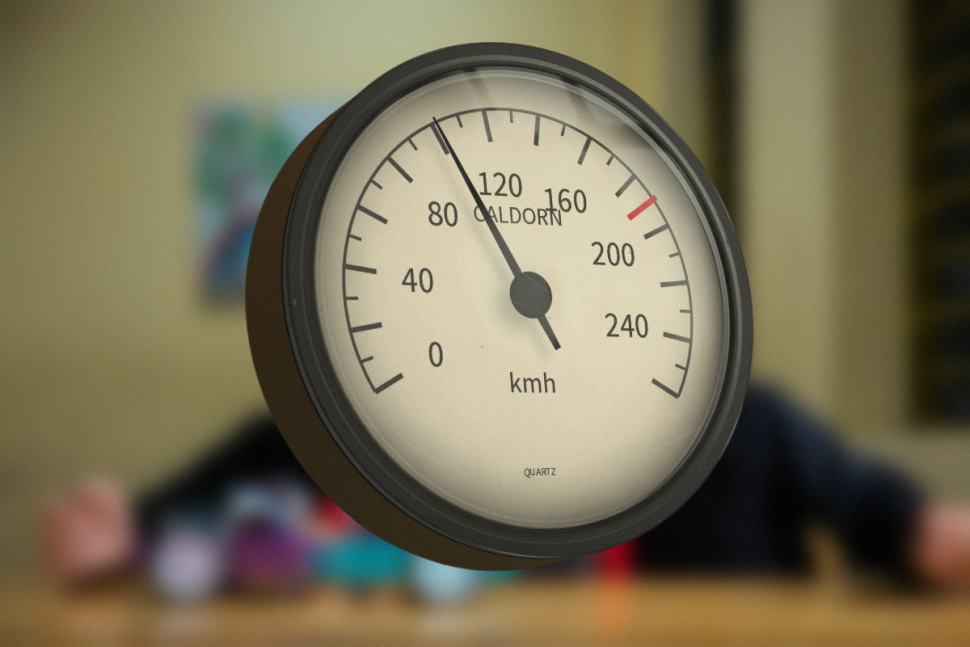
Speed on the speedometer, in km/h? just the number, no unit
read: 100
